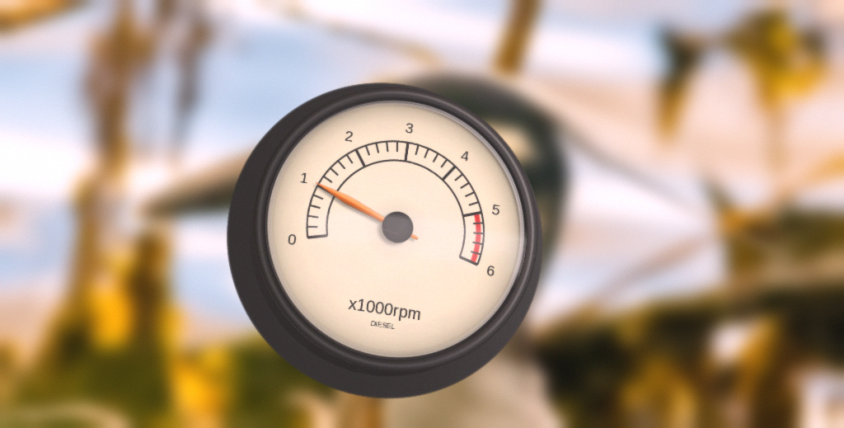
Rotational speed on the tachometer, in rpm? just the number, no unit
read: 1000
